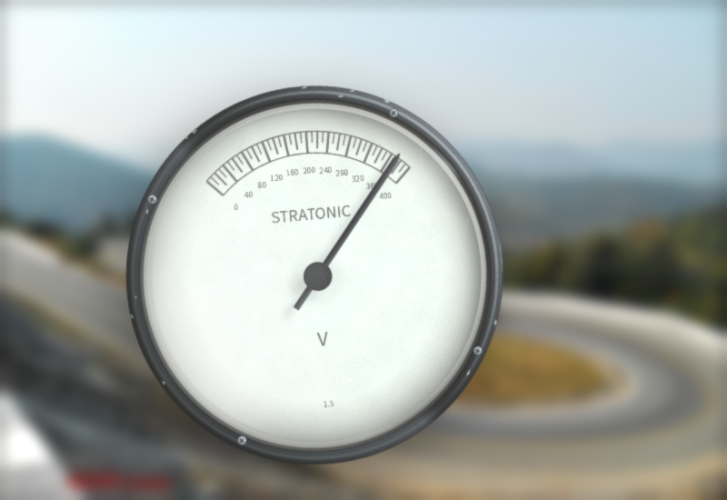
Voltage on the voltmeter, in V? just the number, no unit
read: 370
